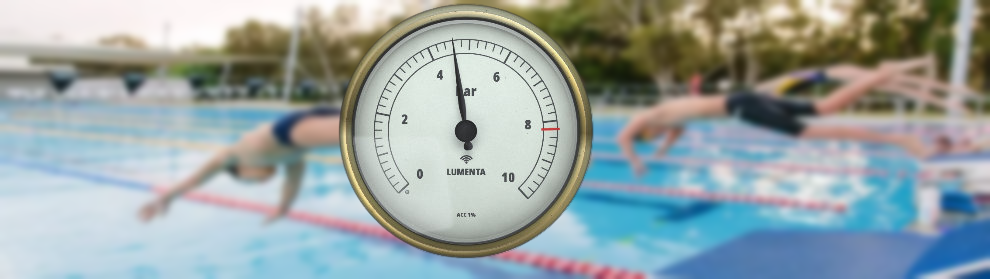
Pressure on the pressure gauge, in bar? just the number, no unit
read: 4.6
